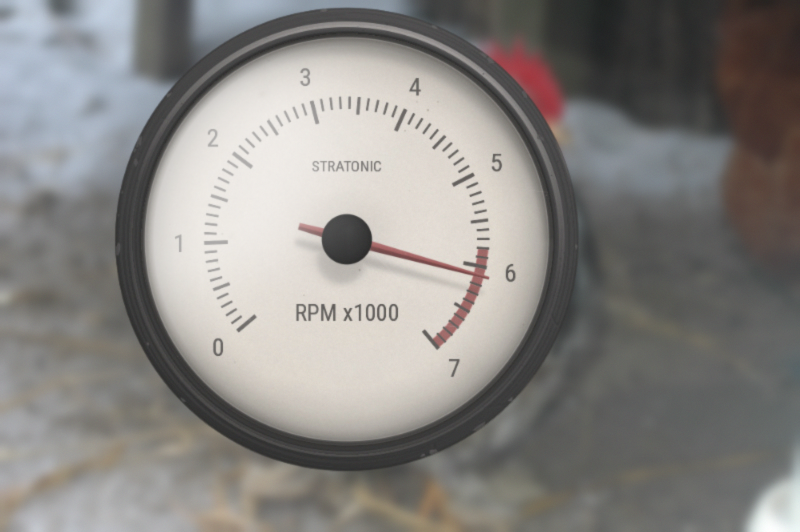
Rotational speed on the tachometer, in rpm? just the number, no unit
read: 6100
